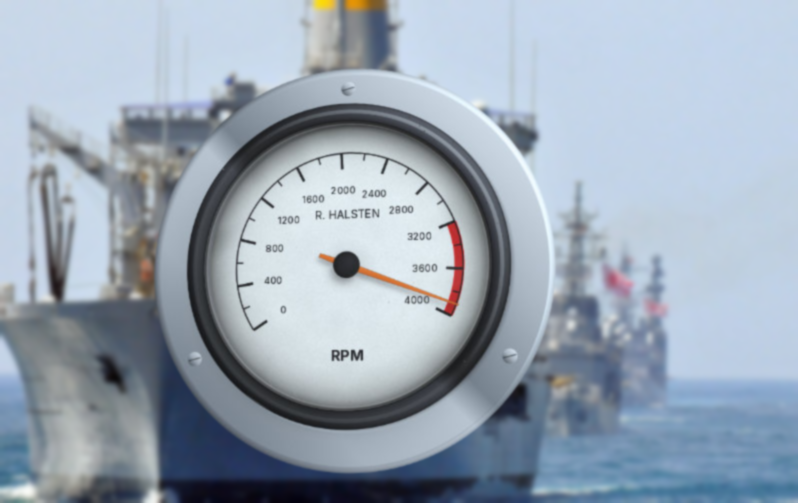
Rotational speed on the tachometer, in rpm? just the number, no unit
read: 3900
